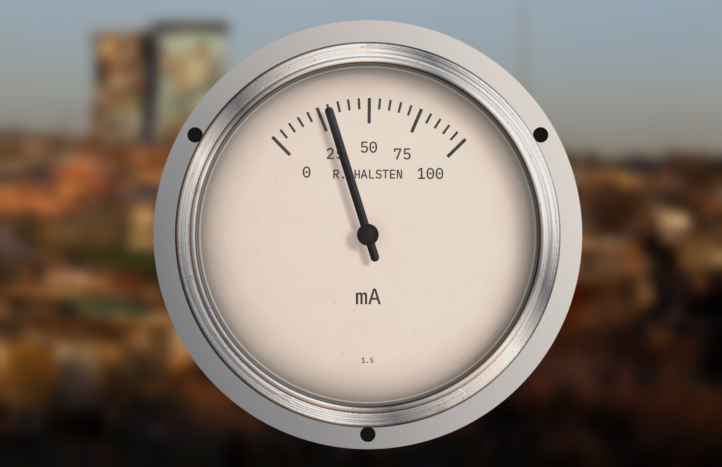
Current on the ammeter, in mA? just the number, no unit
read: 30
